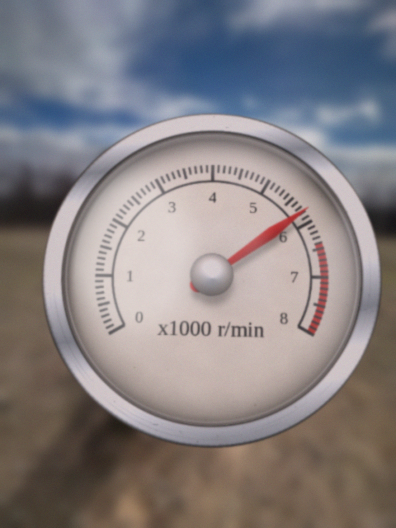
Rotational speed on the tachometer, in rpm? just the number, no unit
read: 5800
